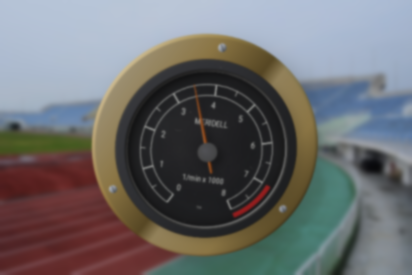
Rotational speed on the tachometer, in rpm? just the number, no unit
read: 3500
